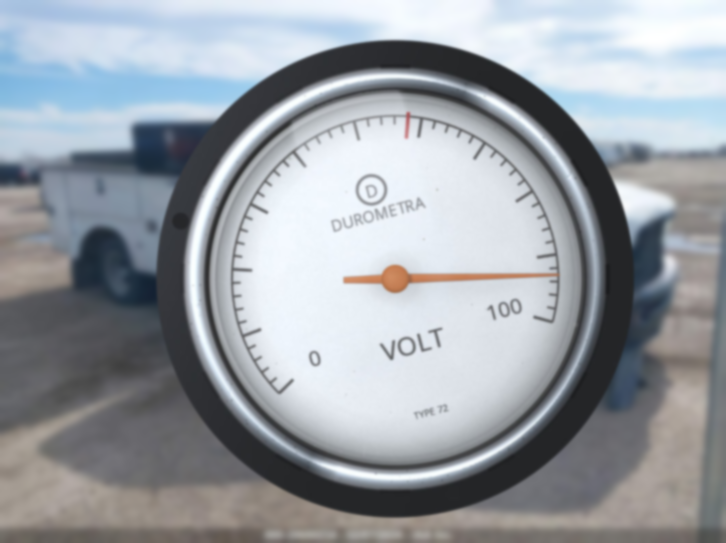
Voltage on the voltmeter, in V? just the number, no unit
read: 93
